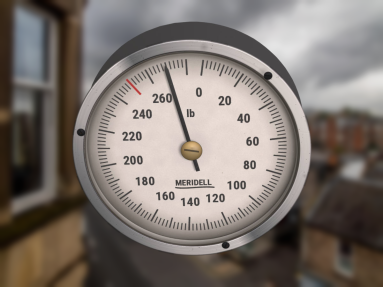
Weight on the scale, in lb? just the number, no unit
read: 270
